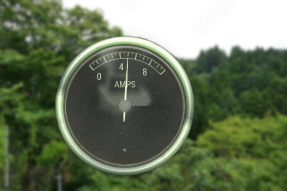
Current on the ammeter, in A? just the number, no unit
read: 5
